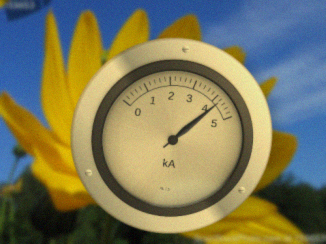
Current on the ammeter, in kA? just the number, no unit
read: 4.2
